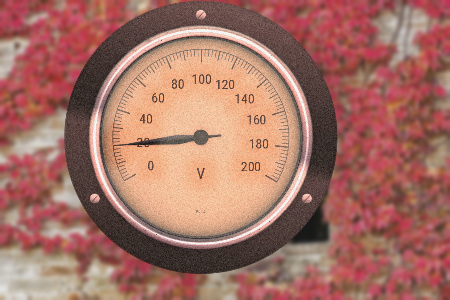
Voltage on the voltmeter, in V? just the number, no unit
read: 20
